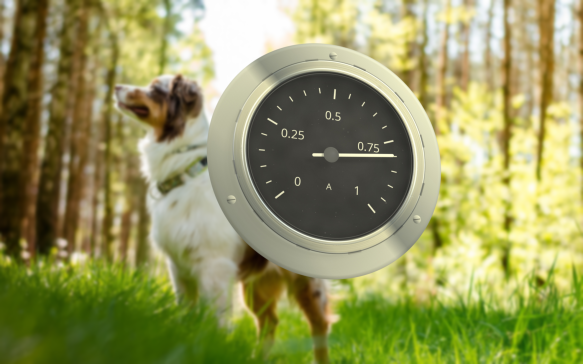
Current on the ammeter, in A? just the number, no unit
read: 0.8
